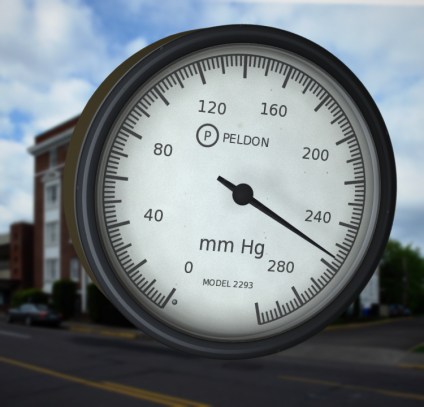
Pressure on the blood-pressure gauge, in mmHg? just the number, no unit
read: 256
